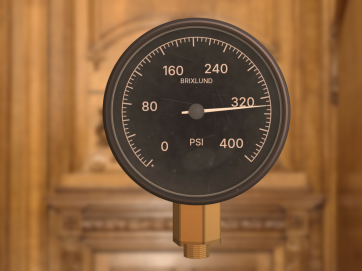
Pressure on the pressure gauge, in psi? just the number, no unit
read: 330
